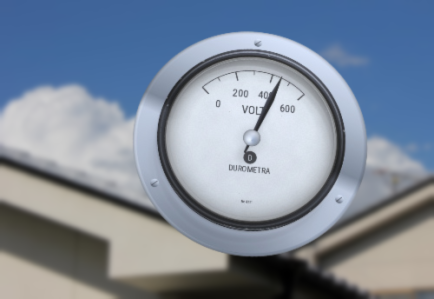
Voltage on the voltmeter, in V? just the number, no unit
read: 450
